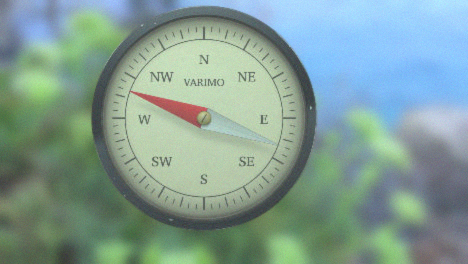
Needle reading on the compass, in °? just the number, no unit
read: 290
